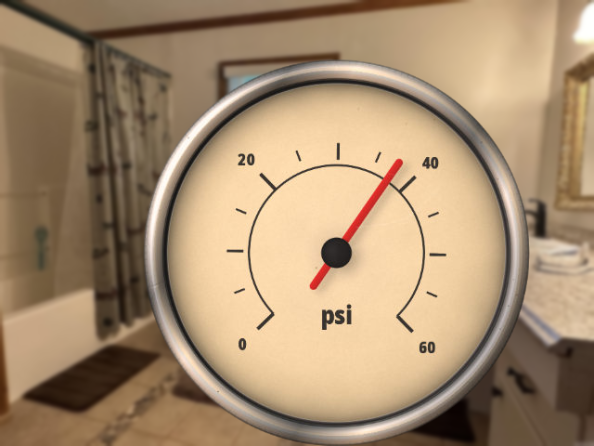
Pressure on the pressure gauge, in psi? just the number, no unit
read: 37.5
